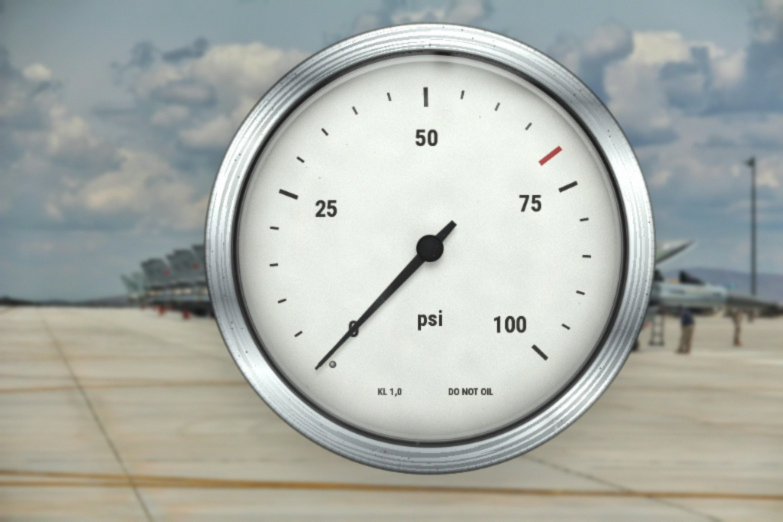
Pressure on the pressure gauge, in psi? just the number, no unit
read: 0
